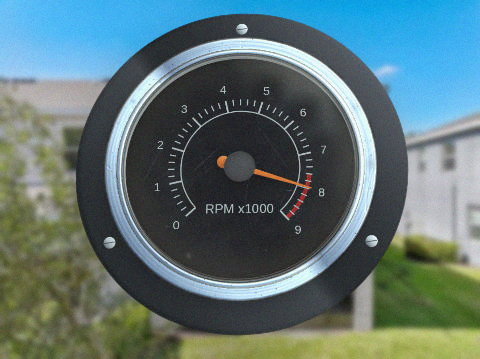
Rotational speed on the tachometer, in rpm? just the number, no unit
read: 8000
